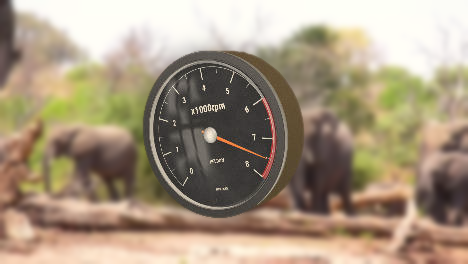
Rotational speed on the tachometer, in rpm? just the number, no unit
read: 7500
